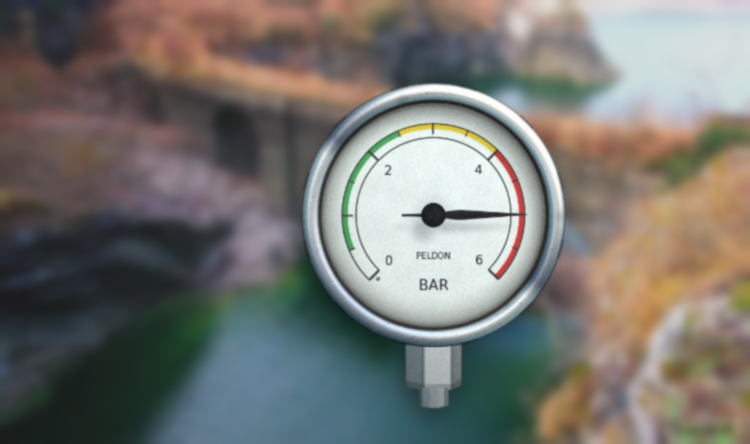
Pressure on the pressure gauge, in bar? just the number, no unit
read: 5
